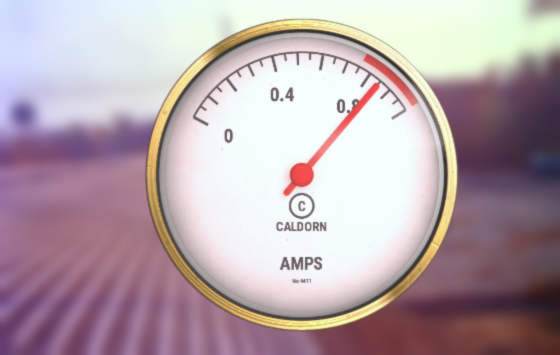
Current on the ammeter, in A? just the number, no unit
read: 0.85
